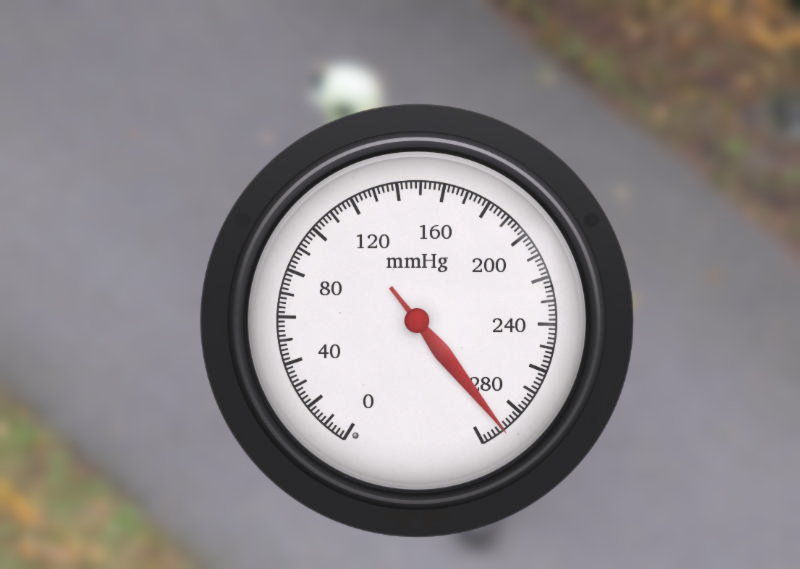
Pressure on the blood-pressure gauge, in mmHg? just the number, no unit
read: 290
